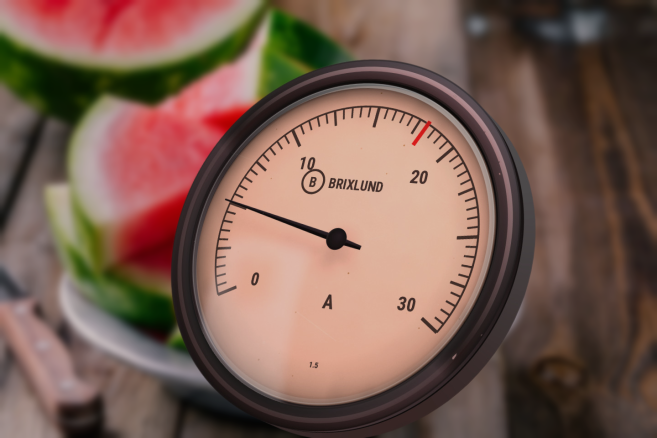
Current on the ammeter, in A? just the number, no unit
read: 5
